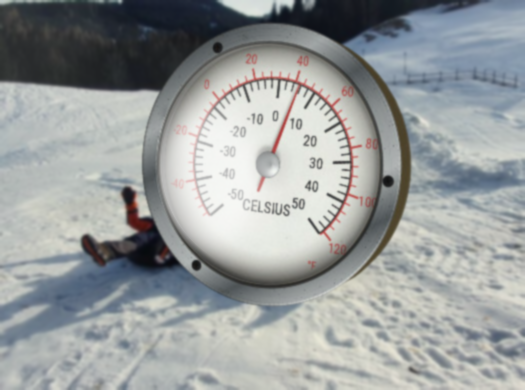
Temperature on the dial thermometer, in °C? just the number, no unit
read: 6
